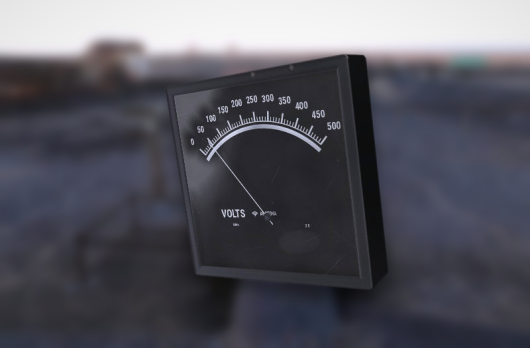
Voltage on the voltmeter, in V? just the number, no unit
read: 50
